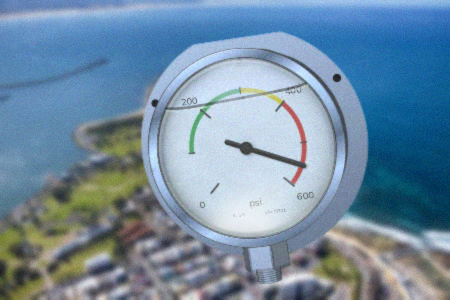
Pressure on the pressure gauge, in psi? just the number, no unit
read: 550
